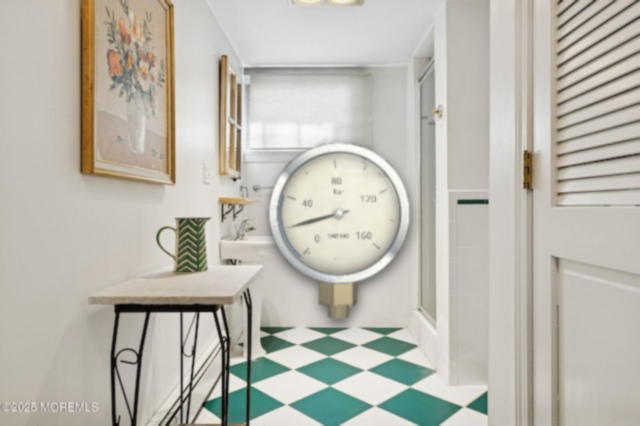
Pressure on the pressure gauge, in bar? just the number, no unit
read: 20
